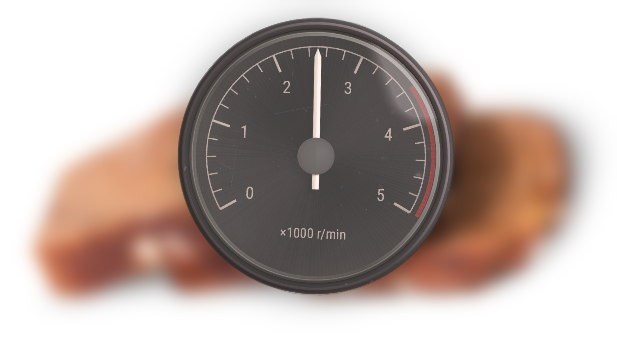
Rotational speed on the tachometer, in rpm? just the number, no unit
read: 2500
